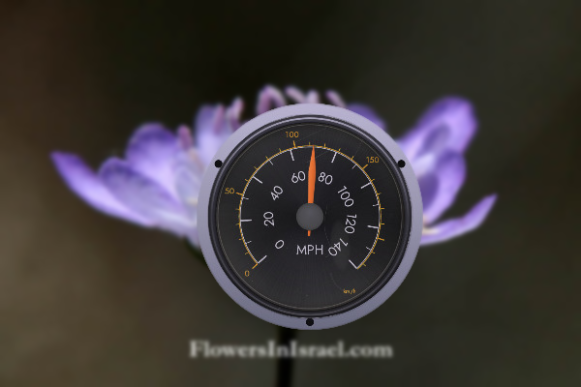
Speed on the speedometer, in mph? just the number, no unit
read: 70
